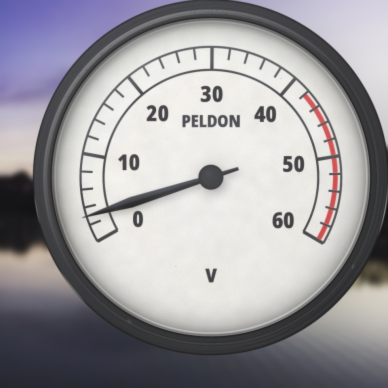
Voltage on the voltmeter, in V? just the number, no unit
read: 3
